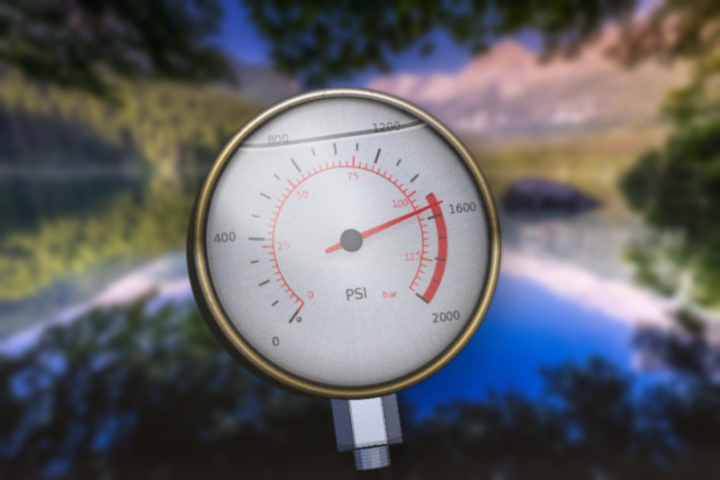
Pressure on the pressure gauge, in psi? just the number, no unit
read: 1550
